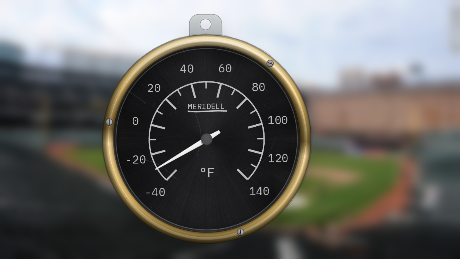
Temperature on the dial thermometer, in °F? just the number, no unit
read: -30
